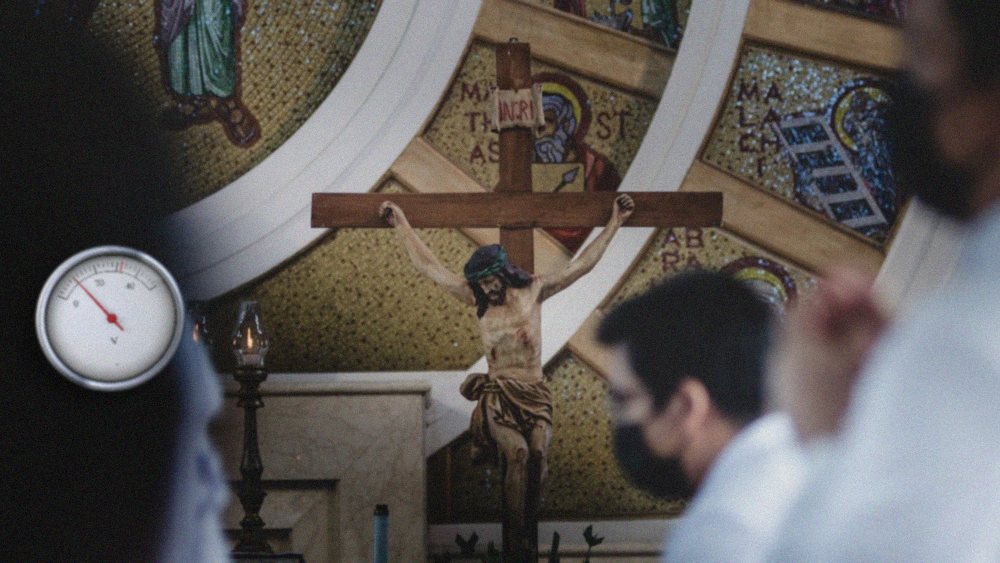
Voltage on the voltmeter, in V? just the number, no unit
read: 10
